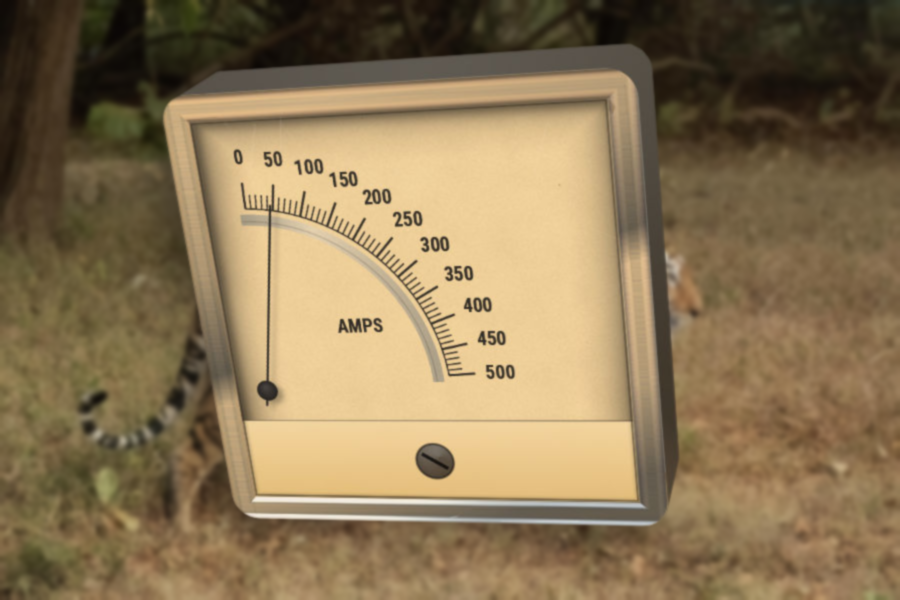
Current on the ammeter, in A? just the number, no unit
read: 50
